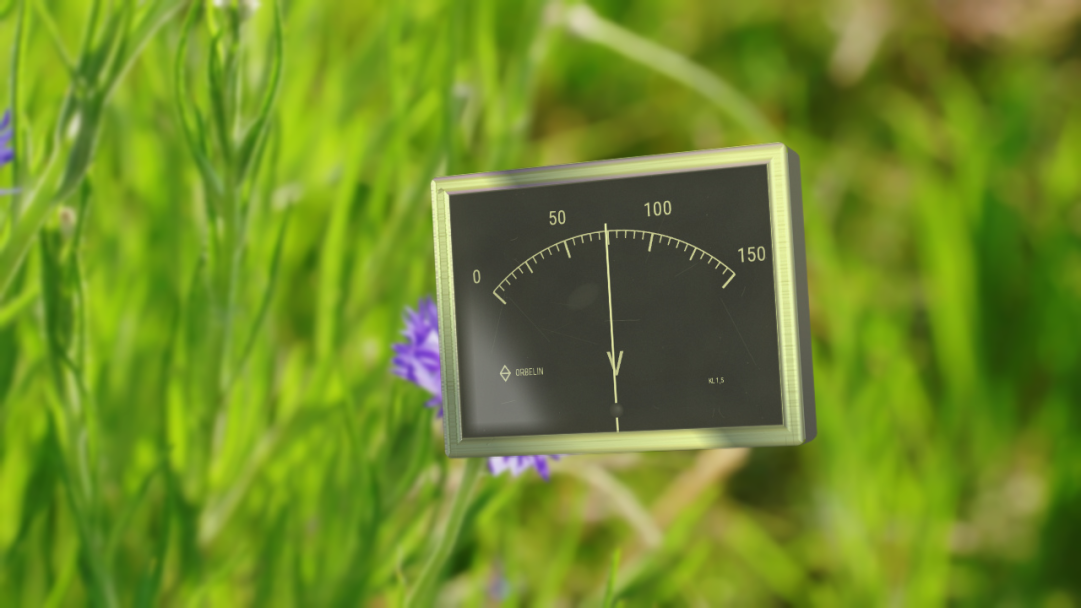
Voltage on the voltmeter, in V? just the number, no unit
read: 75
